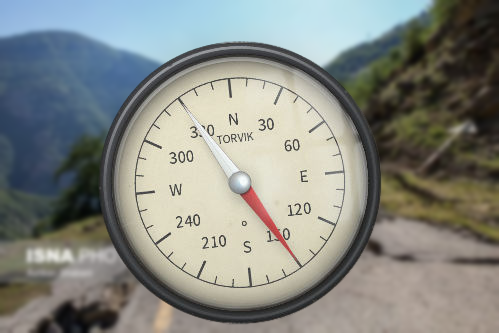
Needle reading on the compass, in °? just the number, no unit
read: 150
